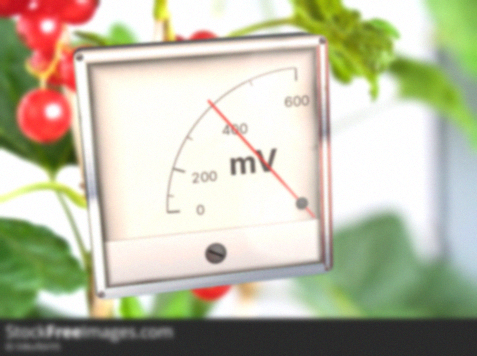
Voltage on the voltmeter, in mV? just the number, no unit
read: 400
